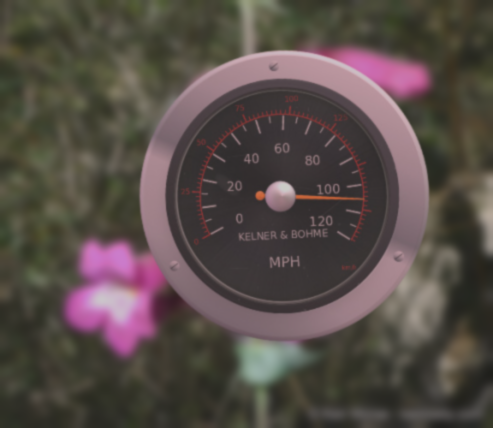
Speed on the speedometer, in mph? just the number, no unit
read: 105
